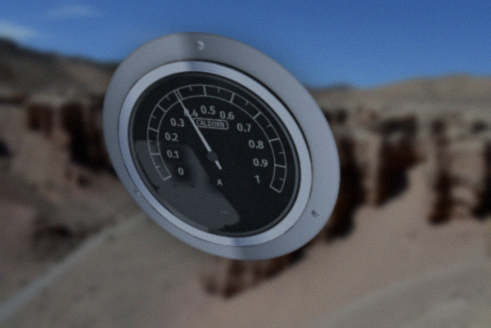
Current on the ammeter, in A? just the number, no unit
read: 0.4
